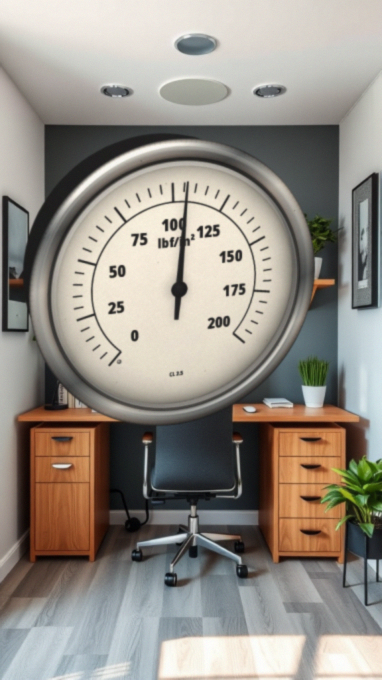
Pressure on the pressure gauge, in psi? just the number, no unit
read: 105
